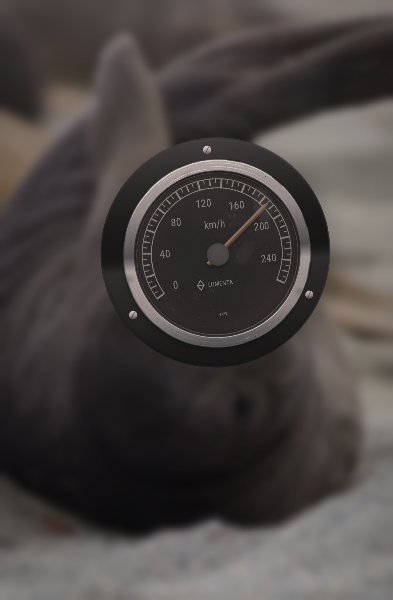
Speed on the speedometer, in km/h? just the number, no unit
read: 185
